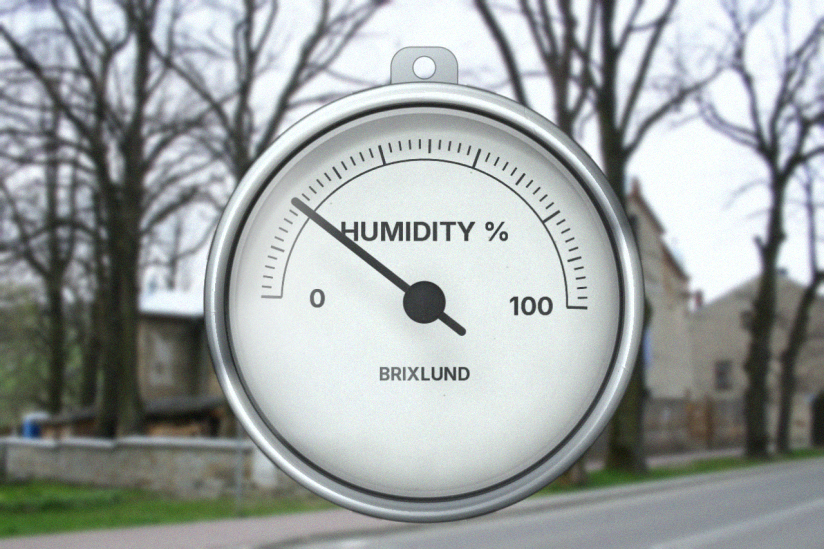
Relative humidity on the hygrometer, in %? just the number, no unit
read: 20
